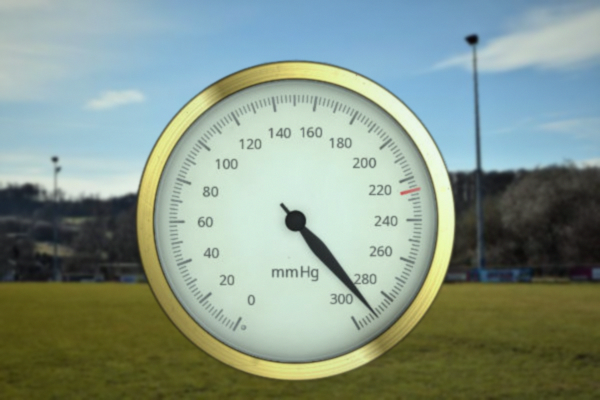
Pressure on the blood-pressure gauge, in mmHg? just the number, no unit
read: 290
